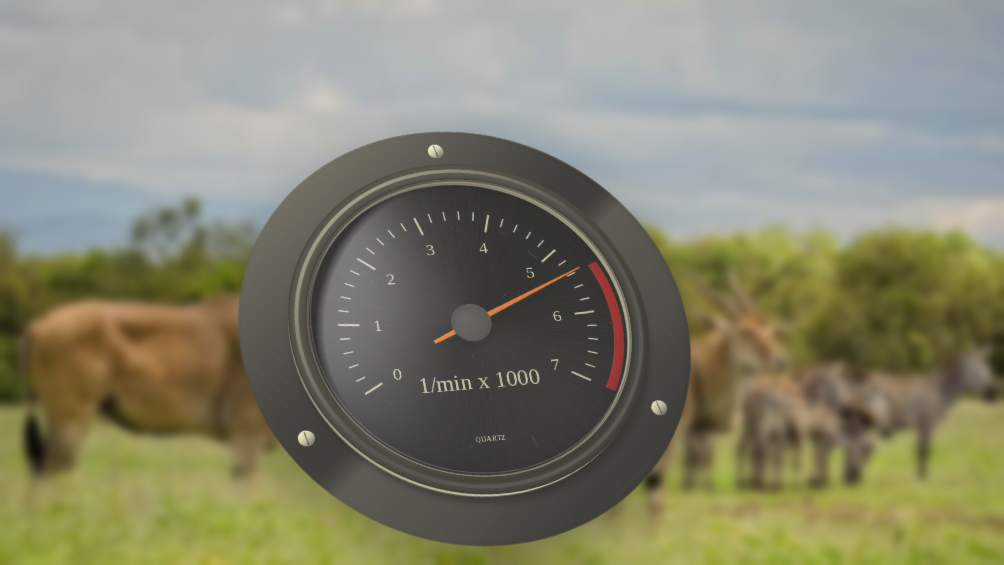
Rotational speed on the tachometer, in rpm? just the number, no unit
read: 5400
